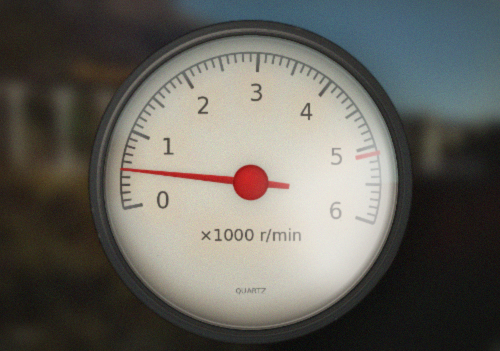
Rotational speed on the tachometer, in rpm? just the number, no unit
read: 500
